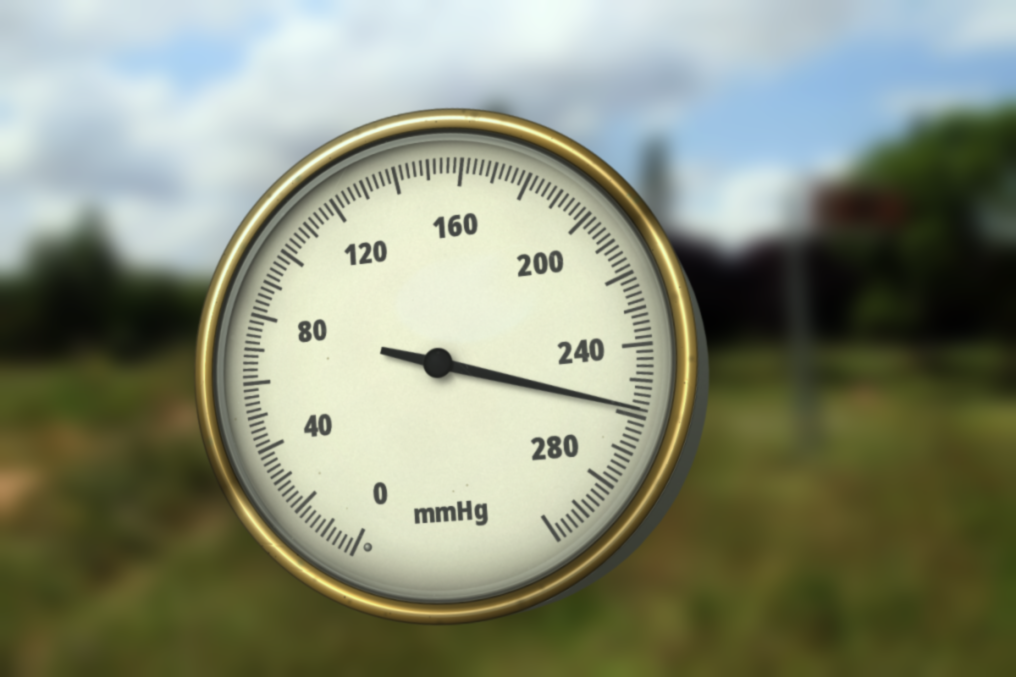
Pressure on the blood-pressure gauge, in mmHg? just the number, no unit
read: 258
